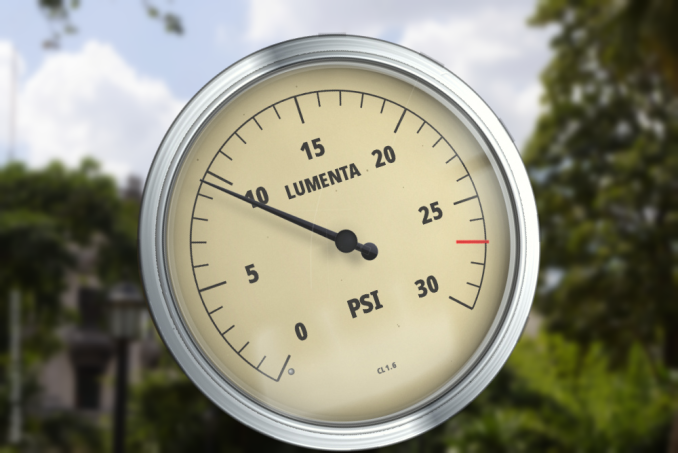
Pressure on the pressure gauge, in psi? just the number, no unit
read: 9.5
